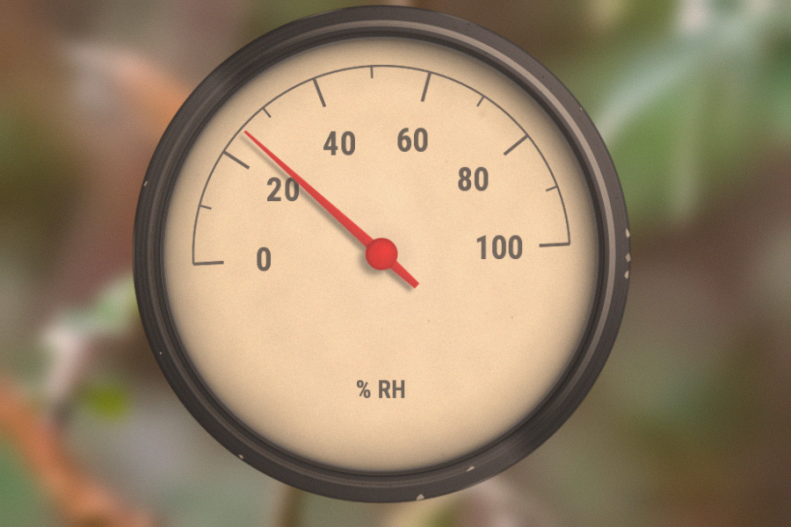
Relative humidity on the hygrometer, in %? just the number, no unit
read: 25
